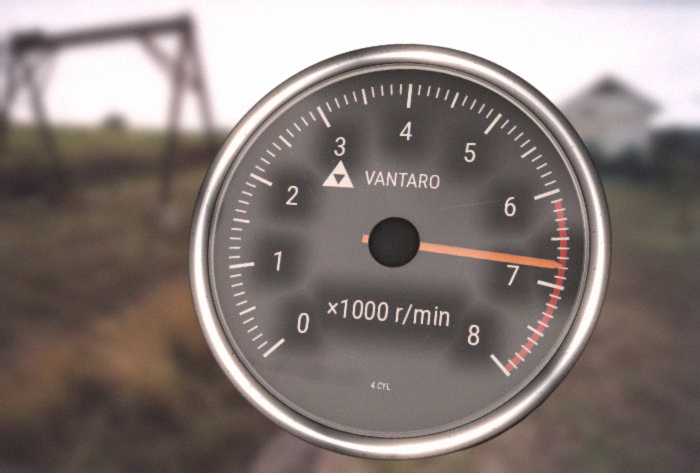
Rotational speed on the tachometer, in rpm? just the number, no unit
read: 6800
